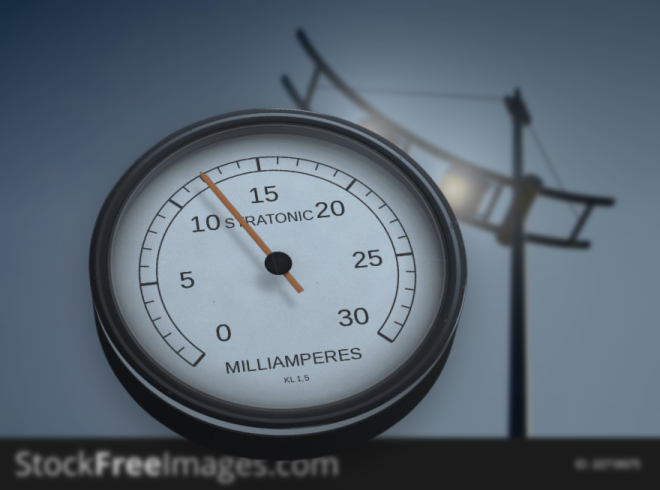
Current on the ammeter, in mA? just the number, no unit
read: 12
